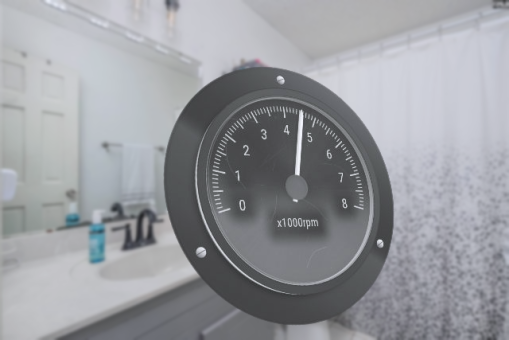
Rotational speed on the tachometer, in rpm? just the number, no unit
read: 4500
